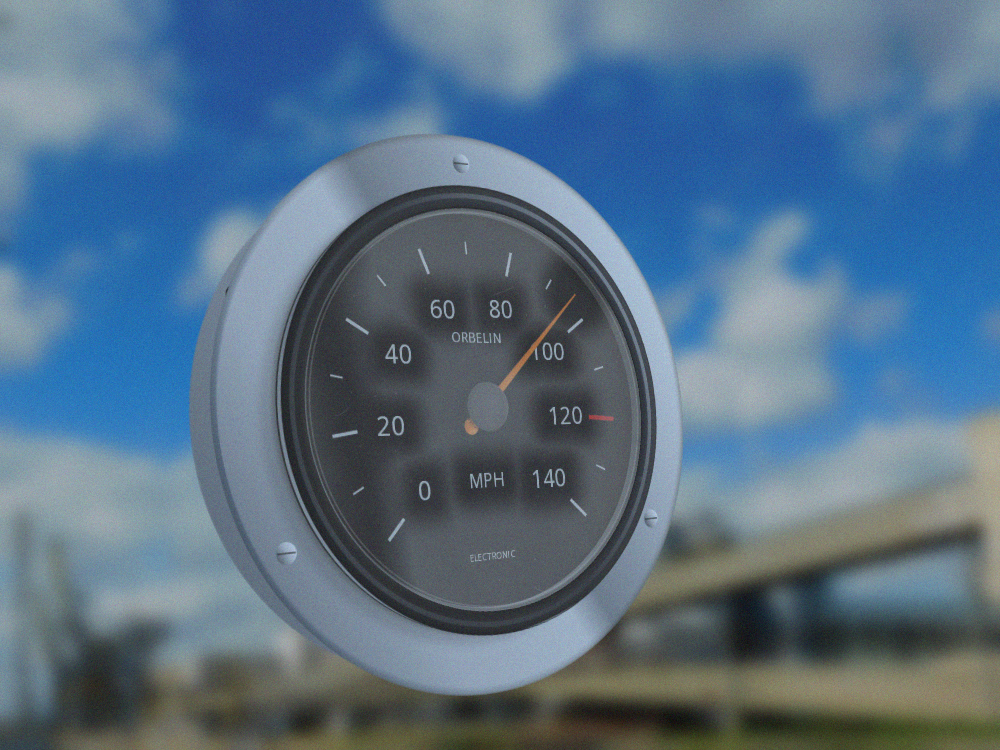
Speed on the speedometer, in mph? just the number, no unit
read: 95
